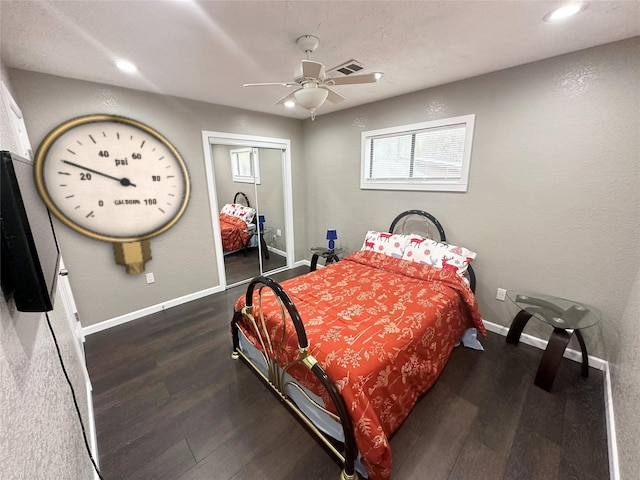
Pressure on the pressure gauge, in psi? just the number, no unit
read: 25
